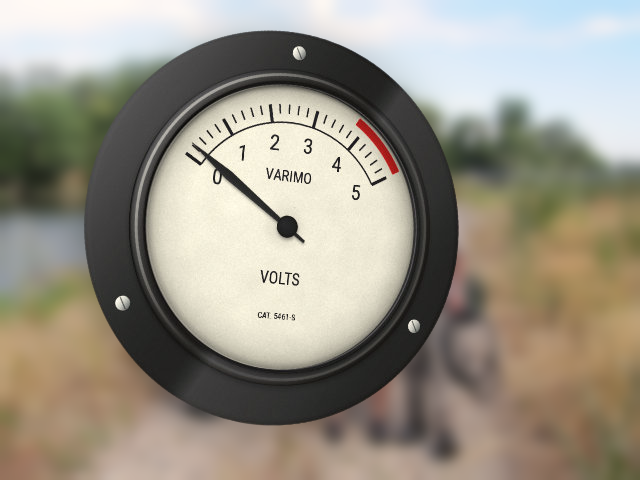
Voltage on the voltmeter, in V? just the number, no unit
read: 0.2
